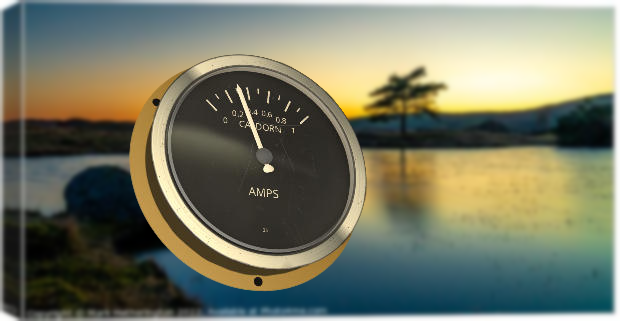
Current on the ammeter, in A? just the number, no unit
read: 0.3
